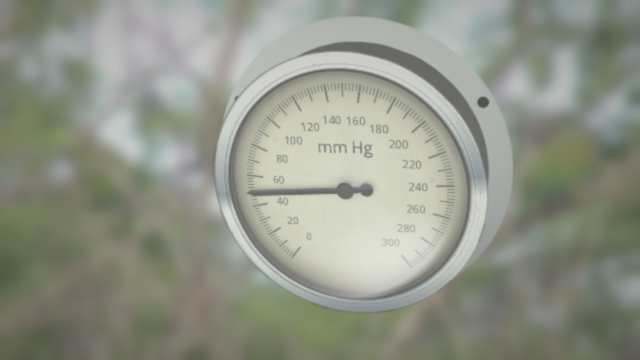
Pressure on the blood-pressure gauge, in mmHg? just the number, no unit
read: 50
